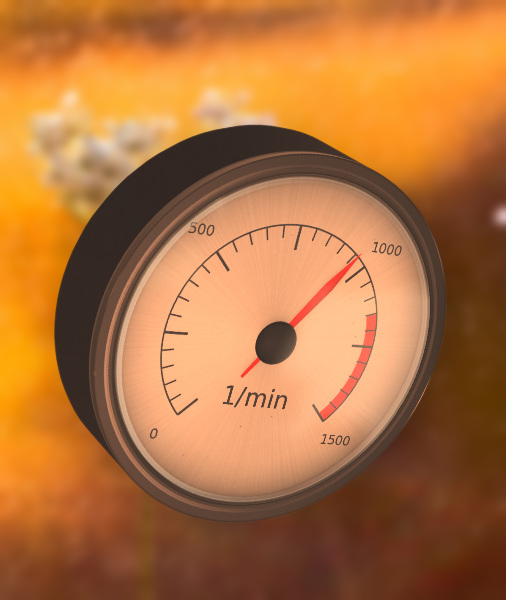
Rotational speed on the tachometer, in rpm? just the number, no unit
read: 950
